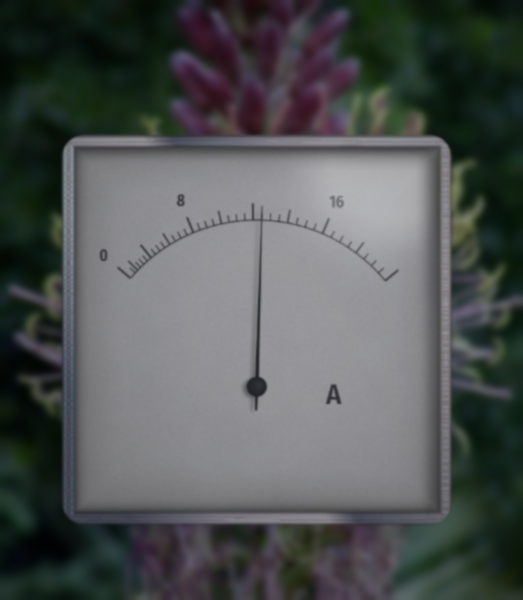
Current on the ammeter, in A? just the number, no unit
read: 12.5
